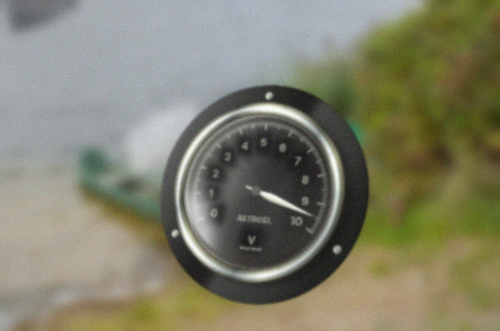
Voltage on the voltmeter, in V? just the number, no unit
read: 9.5
